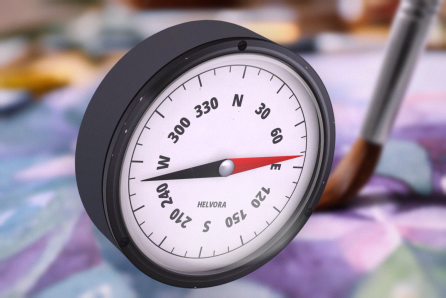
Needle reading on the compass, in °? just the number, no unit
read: 80
